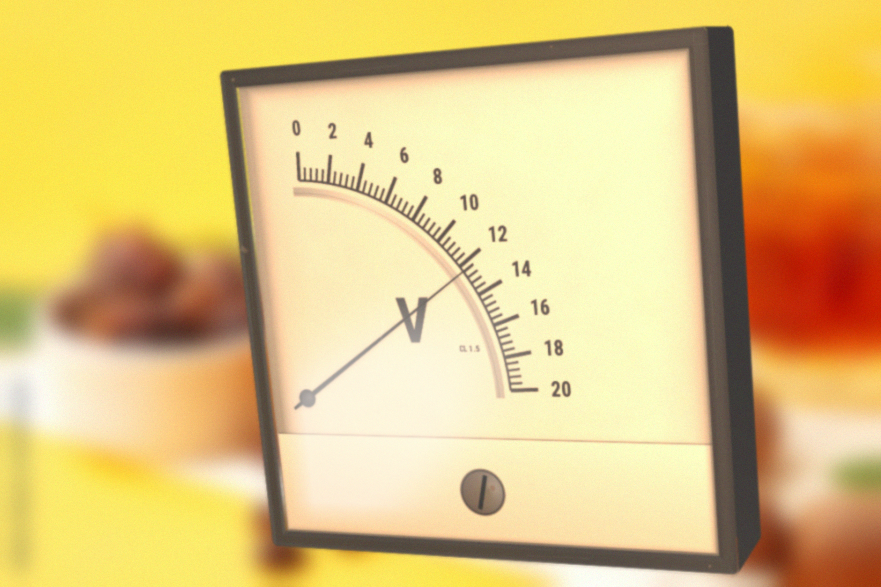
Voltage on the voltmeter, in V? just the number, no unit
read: 12.4
